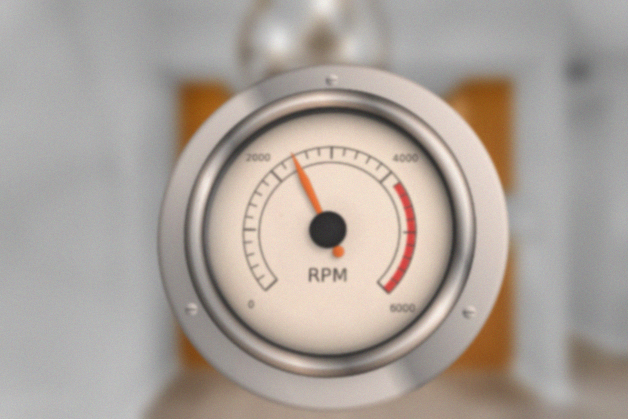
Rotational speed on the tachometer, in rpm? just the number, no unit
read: 2400
